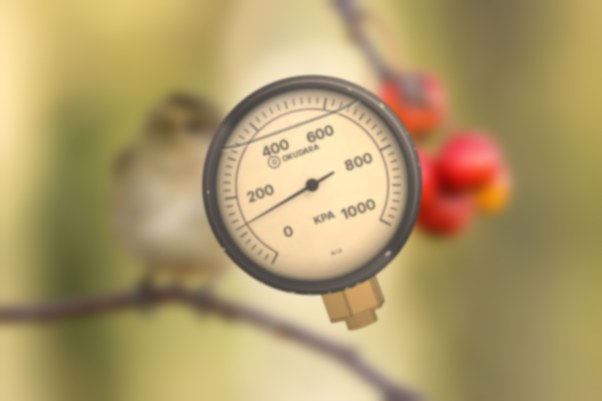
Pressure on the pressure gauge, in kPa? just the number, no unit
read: 120
